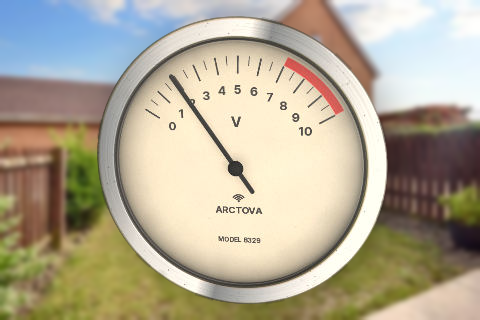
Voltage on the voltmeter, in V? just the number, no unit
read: 2
